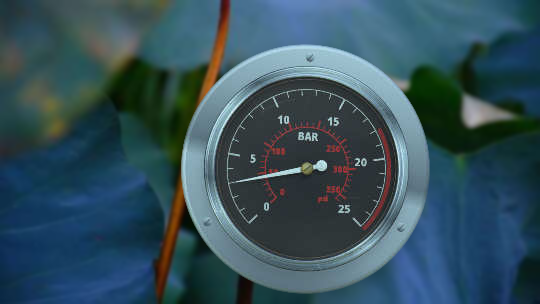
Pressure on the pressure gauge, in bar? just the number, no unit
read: 3
